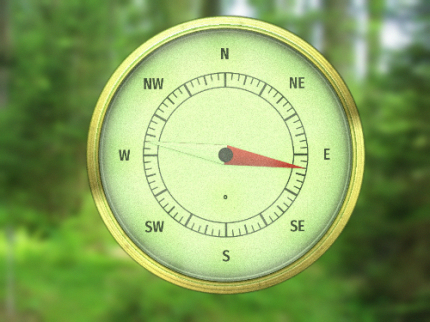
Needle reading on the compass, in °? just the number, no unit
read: 100
